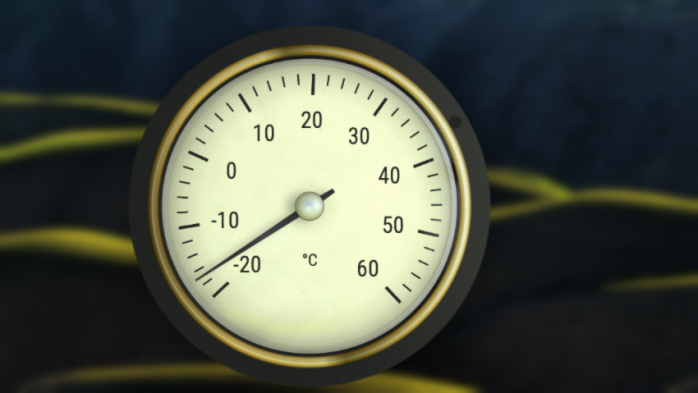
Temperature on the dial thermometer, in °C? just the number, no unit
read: -17
